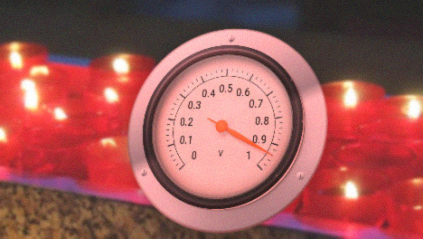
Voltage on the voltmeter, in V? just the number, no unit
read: 0.94
